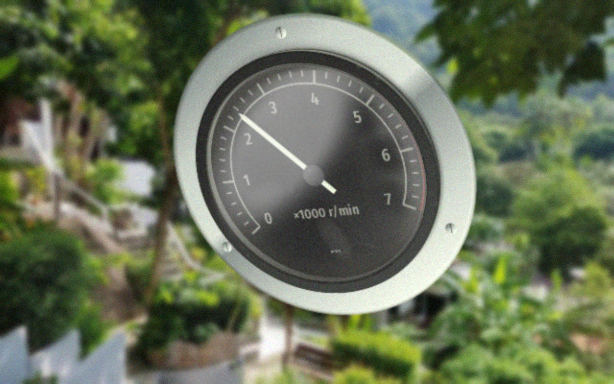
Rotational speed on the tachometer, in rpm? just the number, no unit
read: 2400
